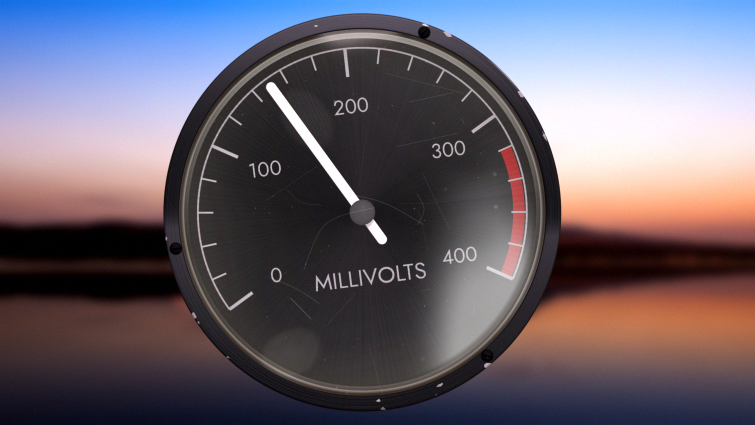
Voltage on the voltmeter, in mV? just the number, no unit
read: 150
